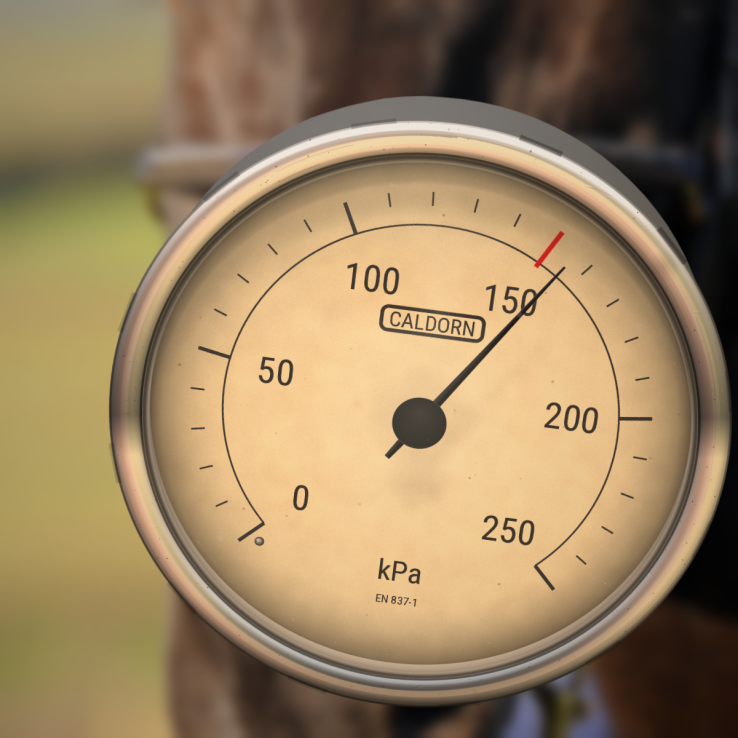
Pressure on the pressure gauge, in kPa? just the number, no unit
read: 155
